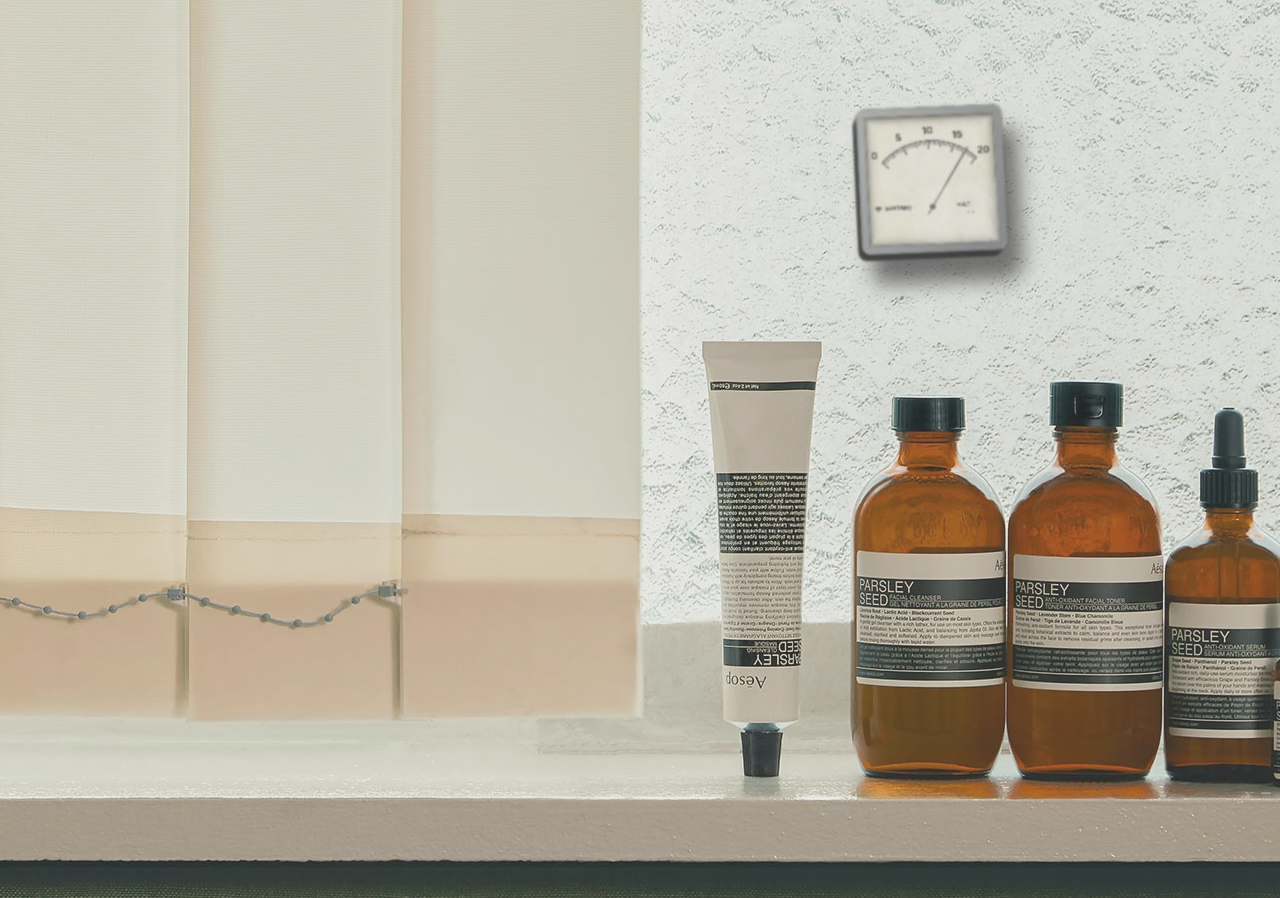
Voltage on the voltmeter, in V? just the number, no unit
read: 17.5
